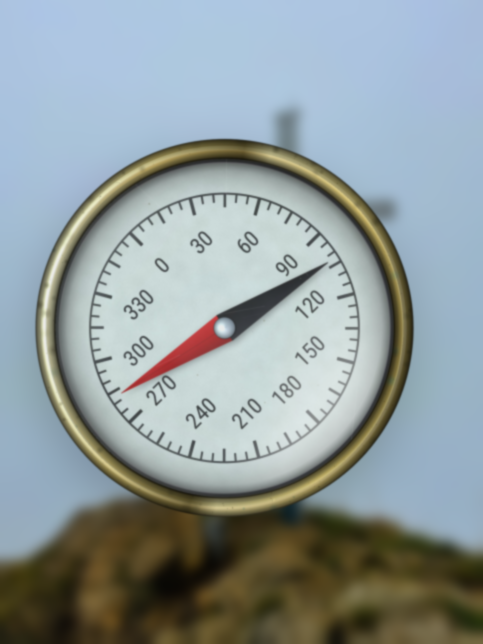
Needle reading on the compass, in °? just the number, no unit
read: 282.5
